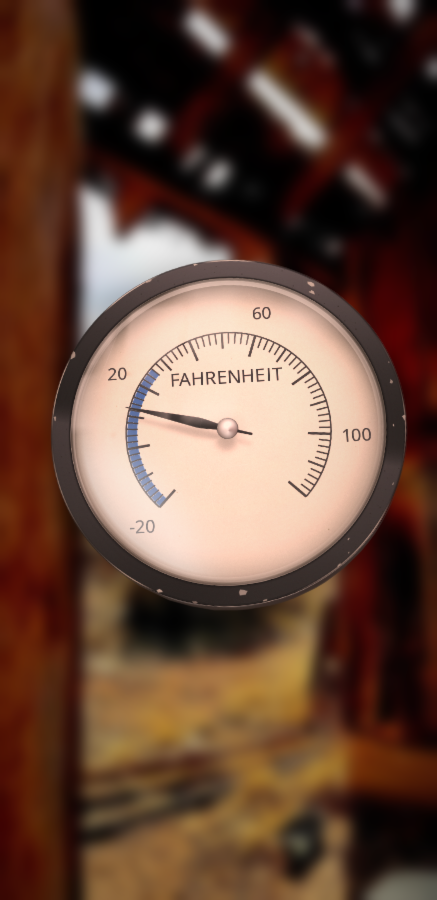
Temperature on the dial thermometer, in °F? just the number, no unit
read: 12
